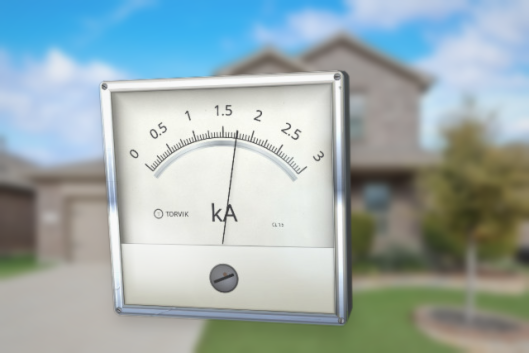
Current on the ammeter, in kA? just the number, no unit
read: 1.75
